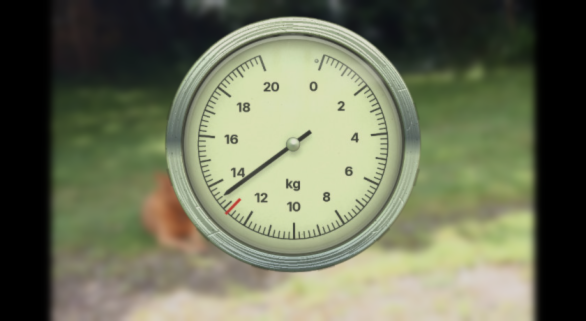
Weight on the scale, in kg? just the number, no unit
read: 13.4
